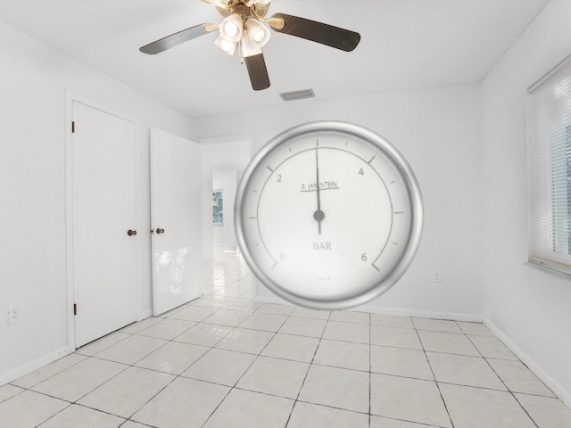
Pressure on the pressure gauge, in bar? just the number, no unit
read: 3
